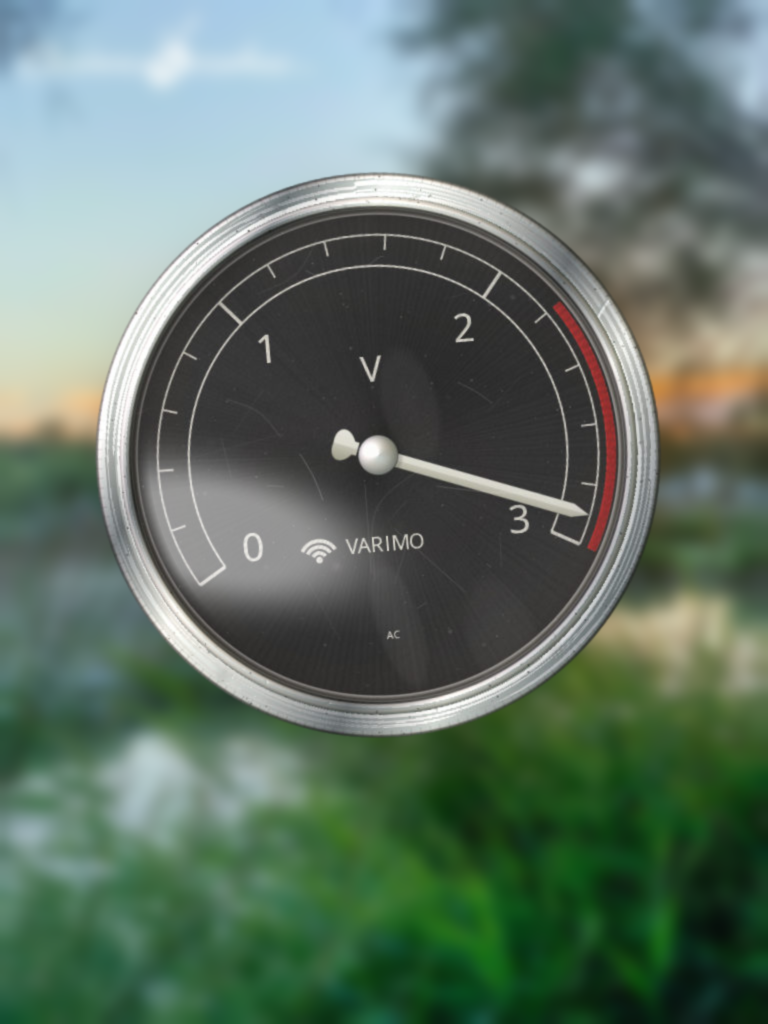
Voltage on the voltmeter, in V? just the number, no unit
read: 2.9
